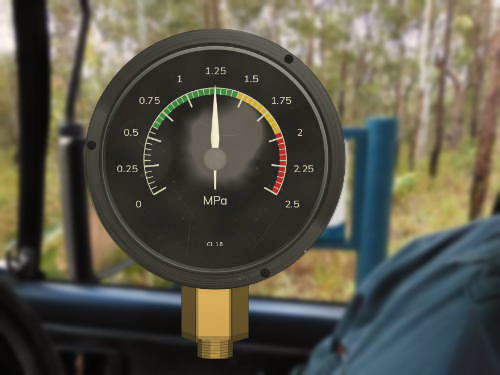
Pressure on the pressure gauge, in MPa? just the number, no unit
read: 1.25
